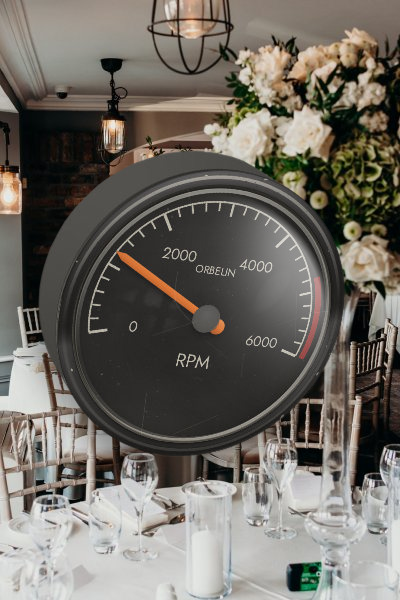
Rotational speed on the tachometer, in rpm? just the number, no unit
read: 1200
